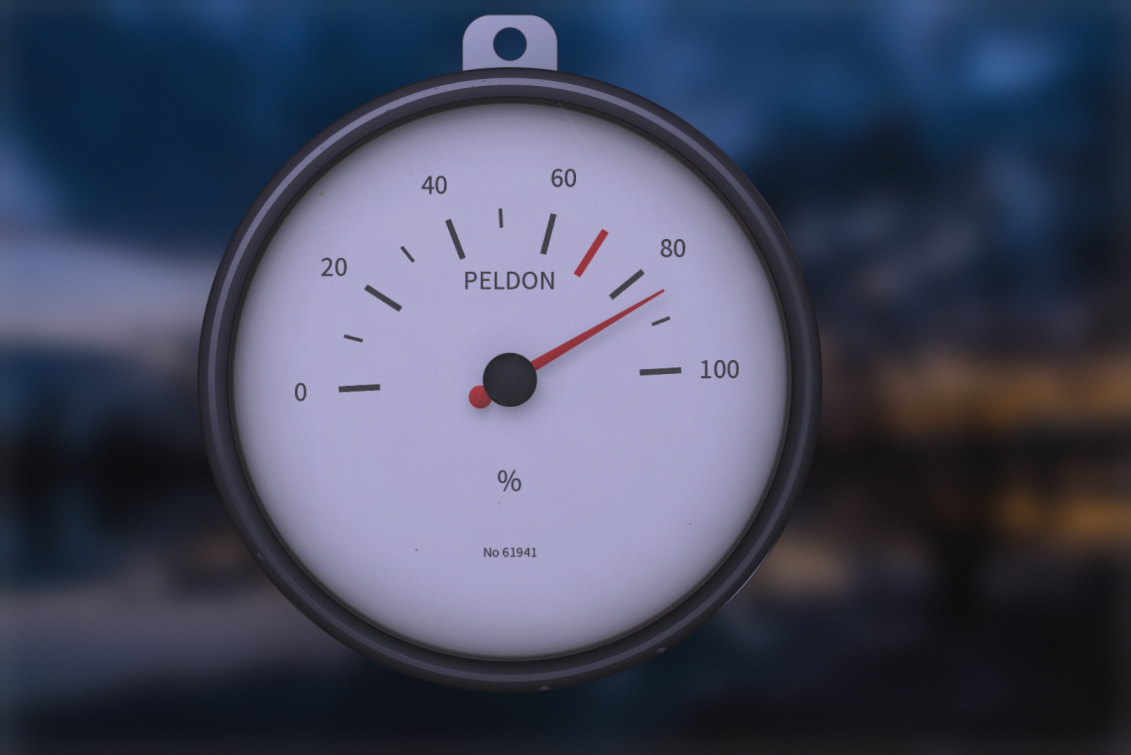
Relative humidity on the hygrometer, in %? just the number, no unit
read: 85
